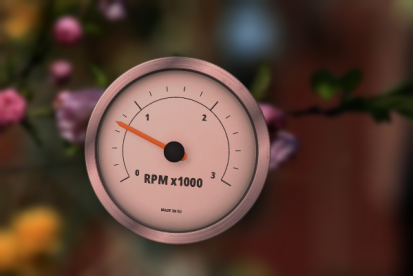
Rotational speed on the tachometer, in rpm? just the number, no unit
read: 700
